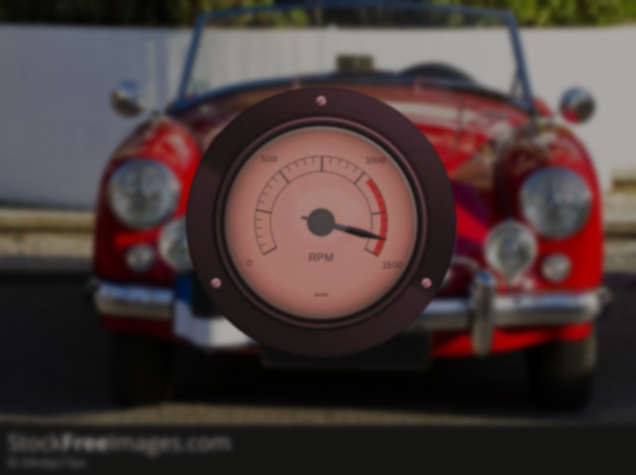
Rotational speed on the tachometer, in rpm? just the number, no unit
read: 1400
